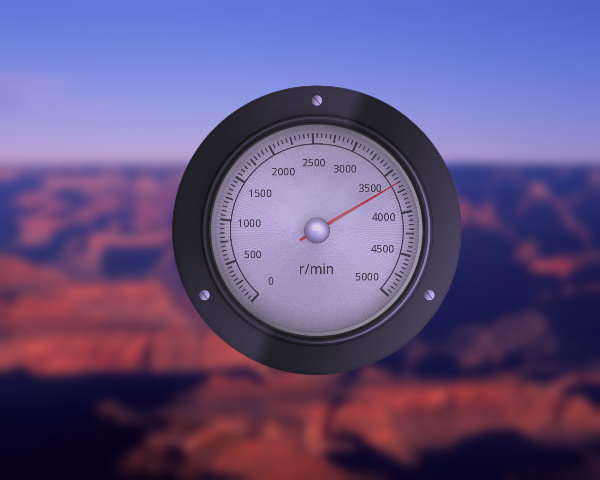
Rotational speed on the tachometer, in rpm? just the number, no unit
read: 3650
